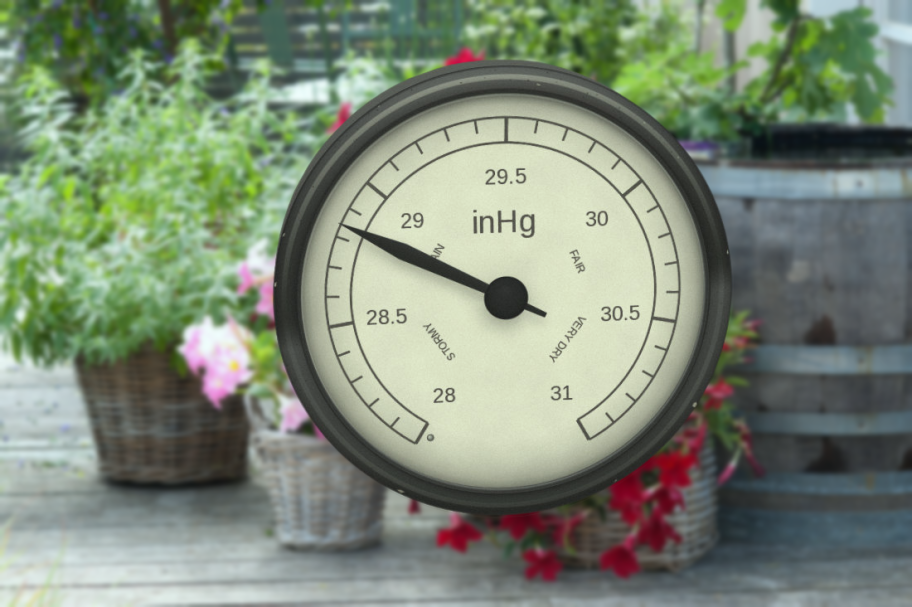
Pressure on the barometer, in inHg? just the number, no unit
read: 28.85
